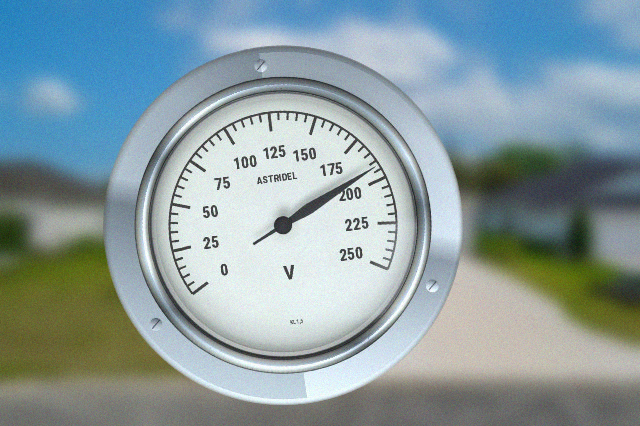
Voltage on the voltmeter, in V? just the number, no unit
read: 192.5
